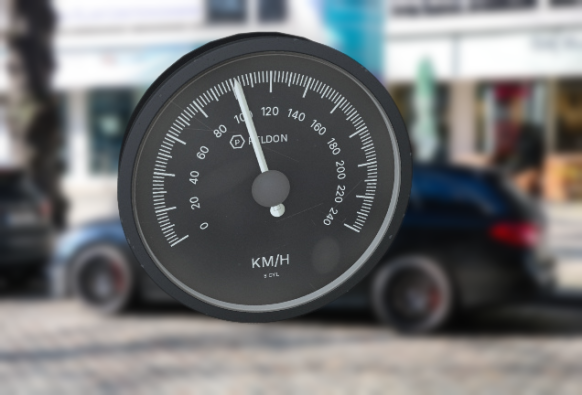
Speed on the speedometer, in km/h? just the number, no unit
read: 102
